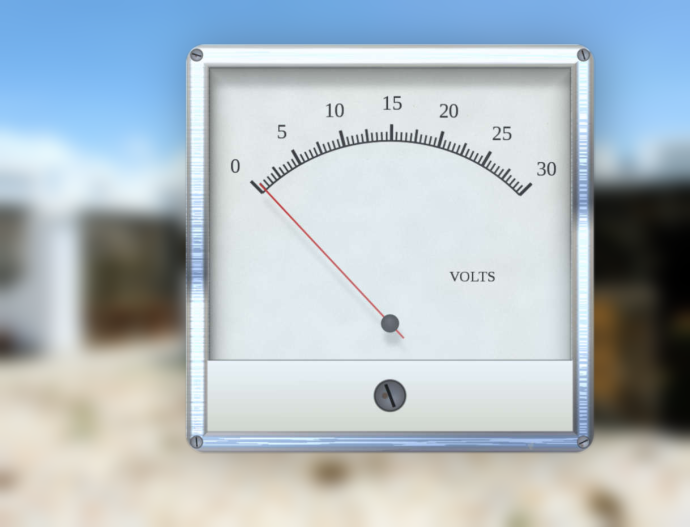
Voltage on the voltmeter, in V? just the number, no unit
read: 0.5
